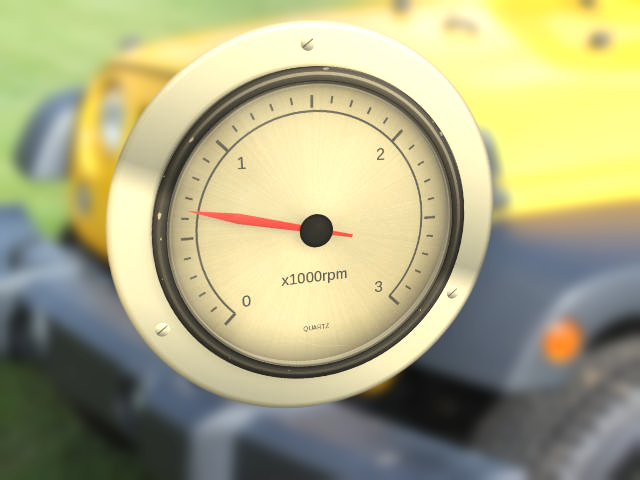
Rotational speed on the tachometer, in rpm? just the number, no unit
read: 650
